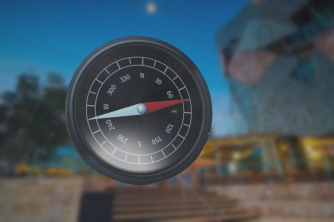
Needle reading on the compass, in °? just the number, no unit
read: 75
